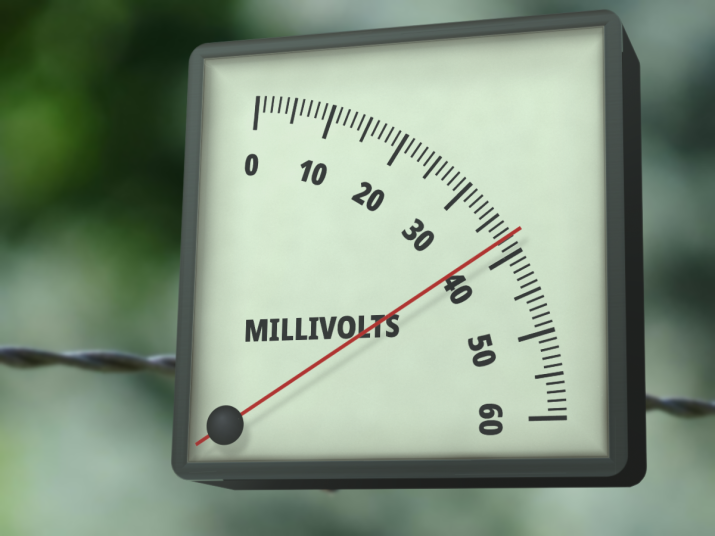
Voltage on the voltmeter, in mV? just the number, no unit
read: 38
